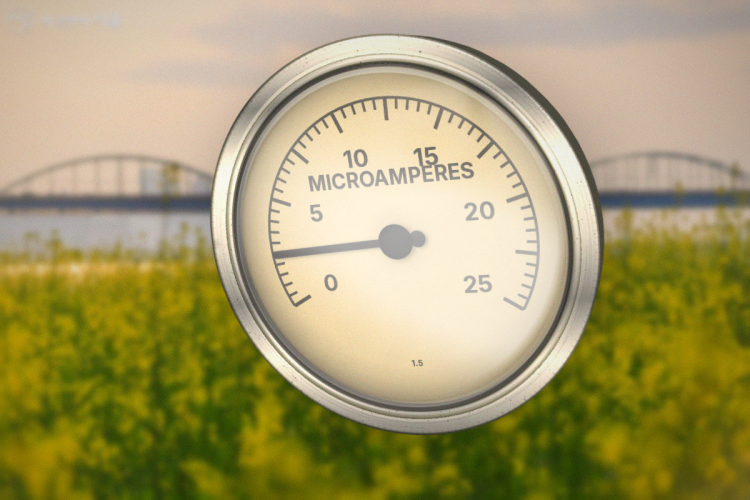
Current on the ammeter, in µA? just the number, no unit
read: 2.5
